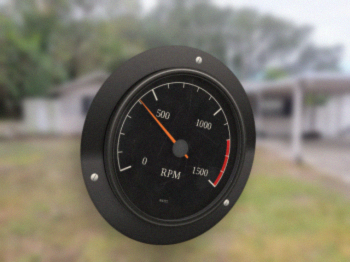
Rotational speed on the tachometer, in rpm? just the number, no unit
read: 400
